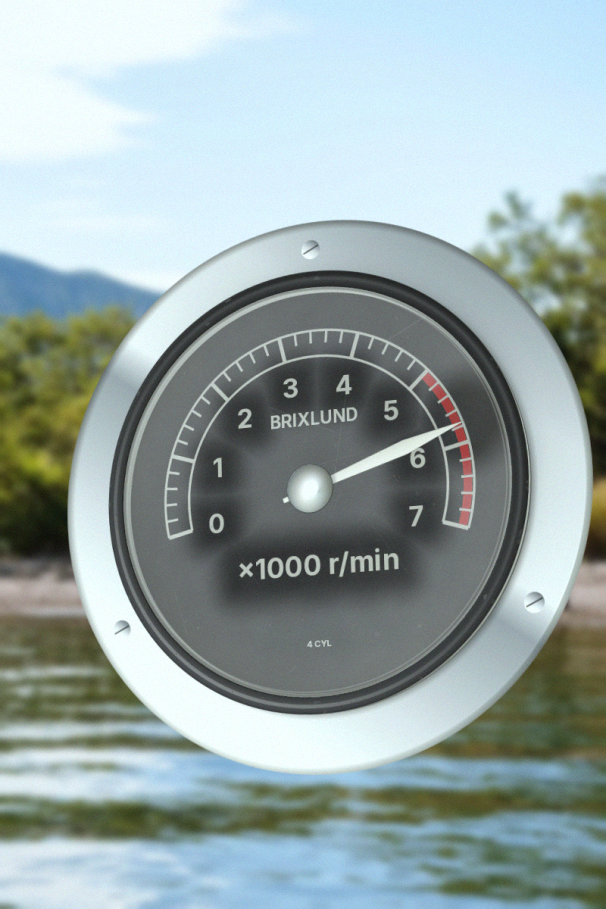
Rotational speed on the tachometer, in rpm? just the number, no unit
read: 5800
